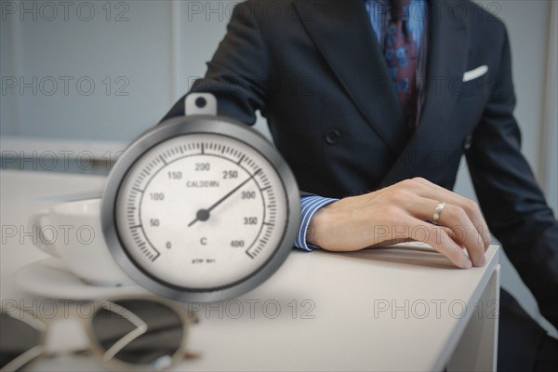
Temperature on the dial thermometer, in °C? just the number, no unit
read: 275
